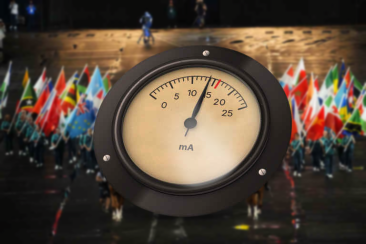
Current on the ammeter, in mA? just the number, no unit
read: 14
